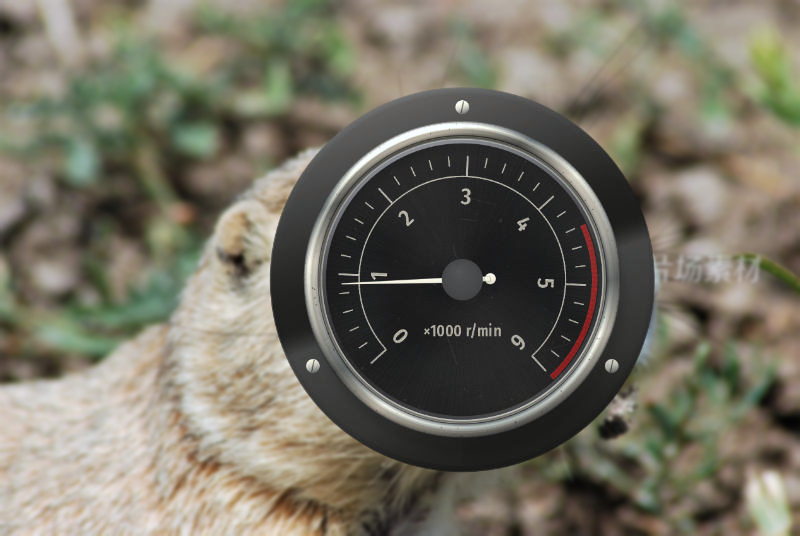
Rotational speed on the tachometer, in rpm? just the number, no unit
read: 900
